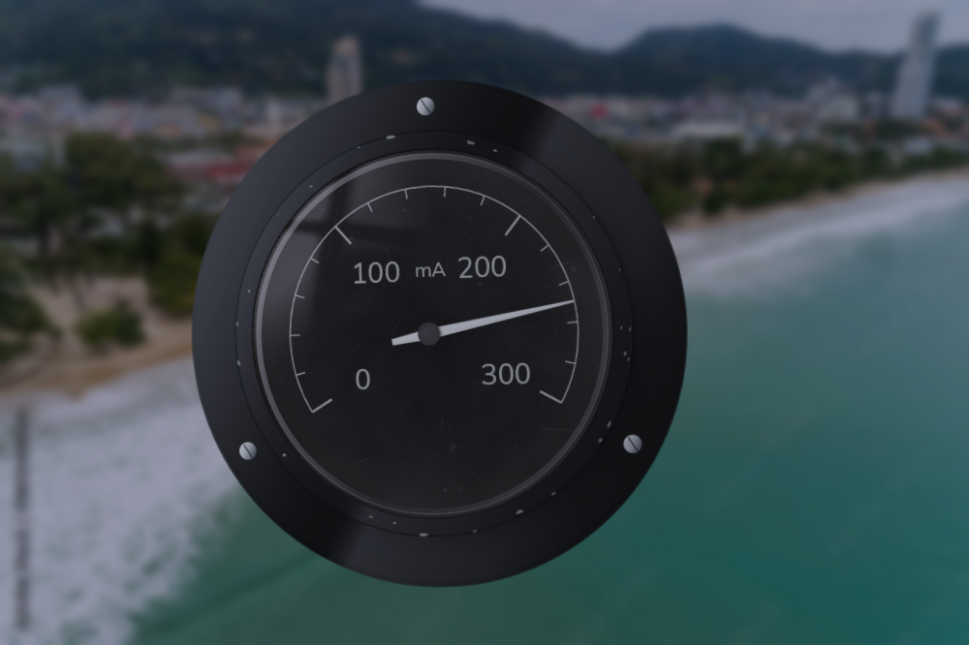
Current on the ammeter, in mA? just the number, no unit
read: 250
